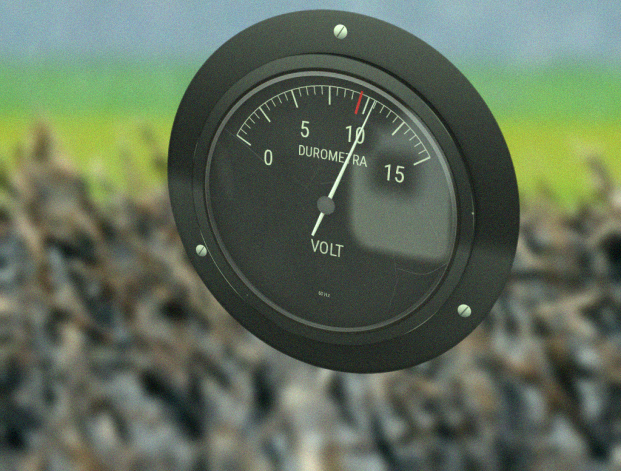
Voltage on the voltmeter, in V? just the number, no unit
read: 10.5
